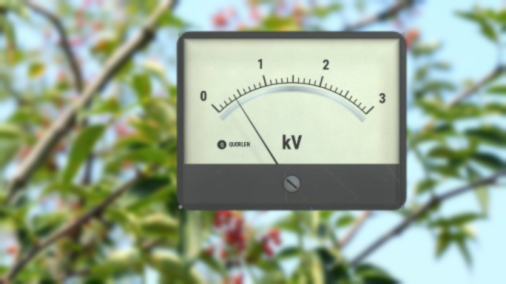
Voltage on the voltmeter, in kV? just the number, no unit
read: 0.4
